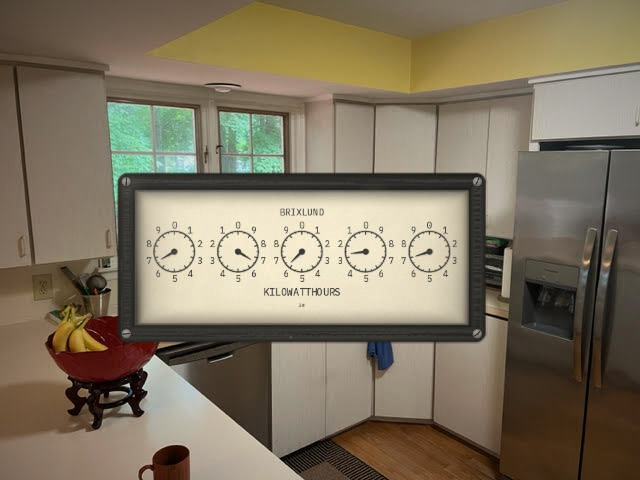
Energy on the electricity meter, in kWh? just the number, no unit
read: 66627
